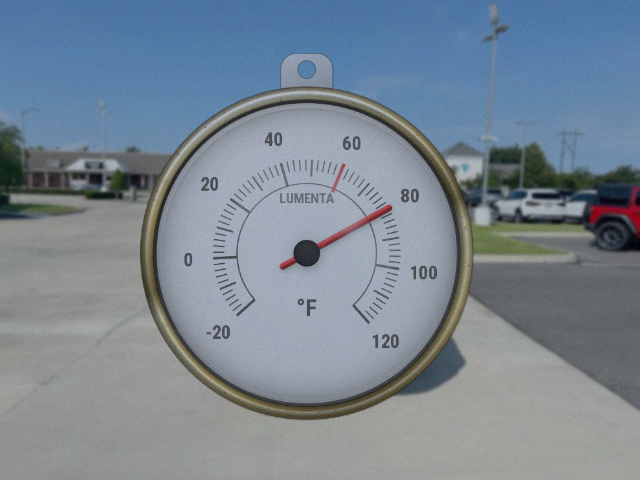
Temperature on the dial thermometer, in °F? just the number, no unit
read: 80
